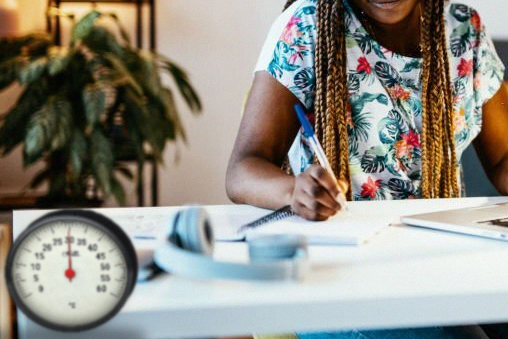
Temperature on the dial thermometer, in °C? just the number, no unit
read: 30
